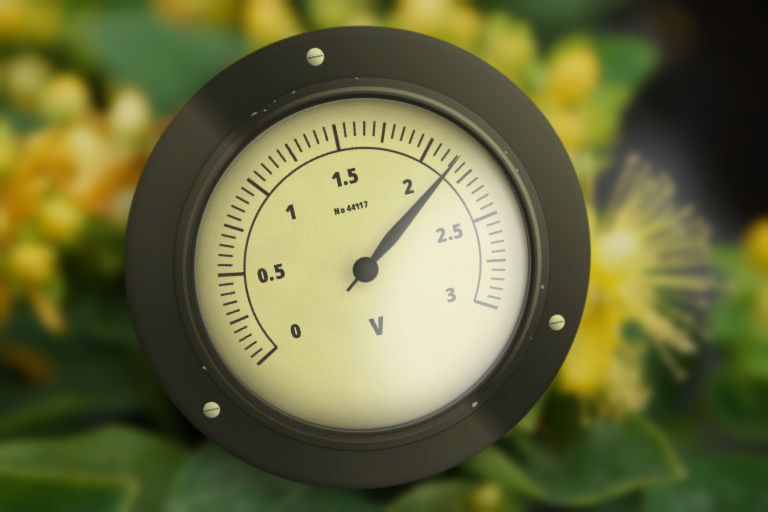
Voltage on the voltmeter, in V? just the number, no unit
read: 2.15
